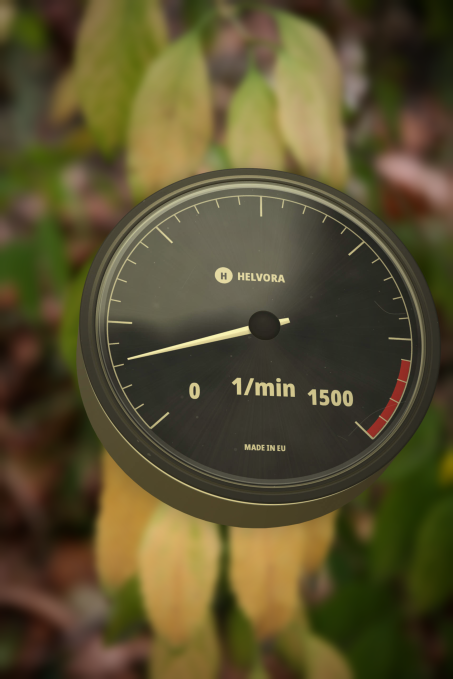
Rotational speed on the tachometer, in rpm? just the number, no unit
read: 150
